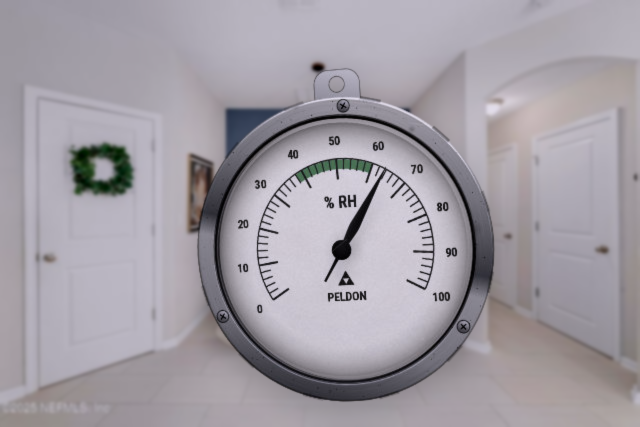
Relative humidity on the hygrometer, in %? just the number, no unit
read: 64
